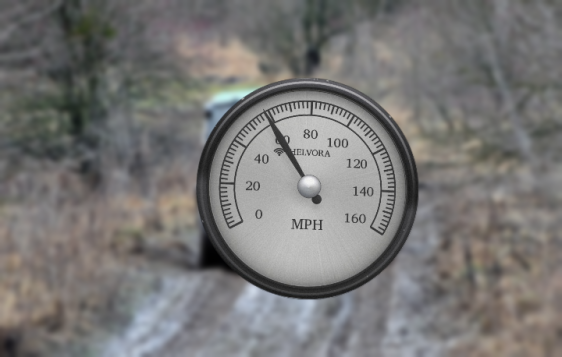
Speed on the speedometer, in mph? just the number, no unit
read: 58
